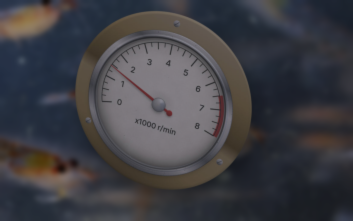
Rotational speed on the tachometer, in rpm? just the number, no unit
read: 1500
